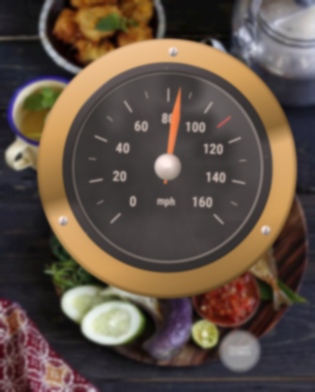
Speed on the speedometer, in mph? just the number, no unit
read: 85
